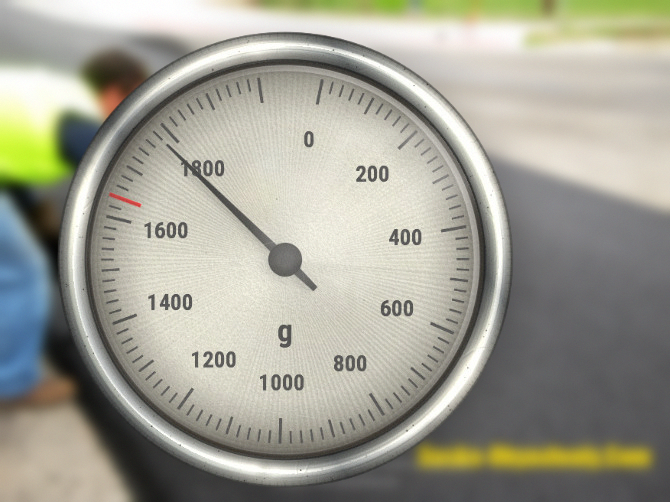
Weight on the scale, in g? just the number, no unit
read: 1780
